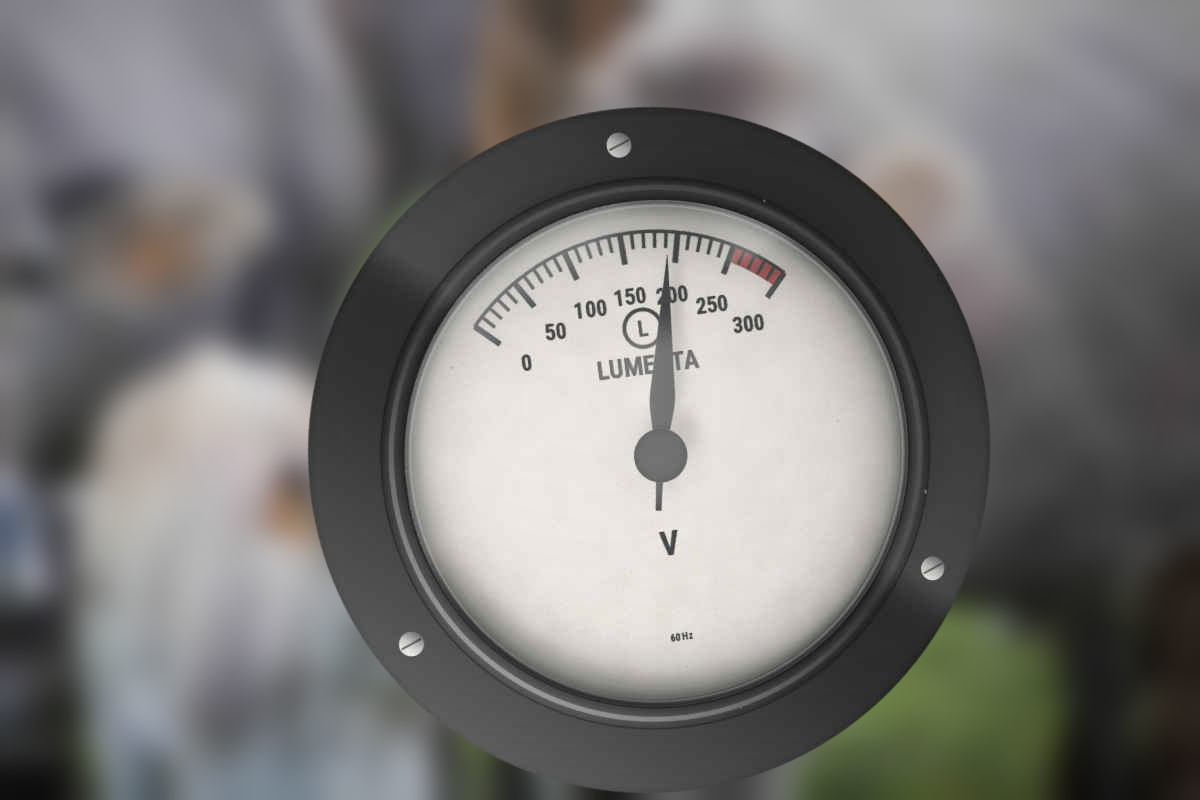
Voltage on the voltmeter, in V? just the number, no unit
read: 190
